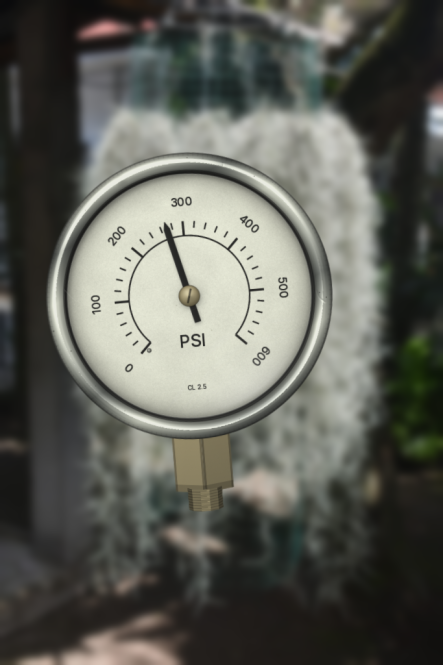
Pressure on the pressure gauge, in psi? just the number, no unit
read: 270
